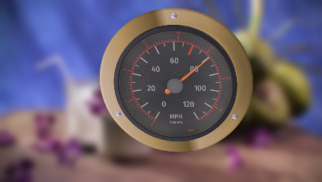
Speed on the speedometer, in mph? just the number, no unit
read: 80
